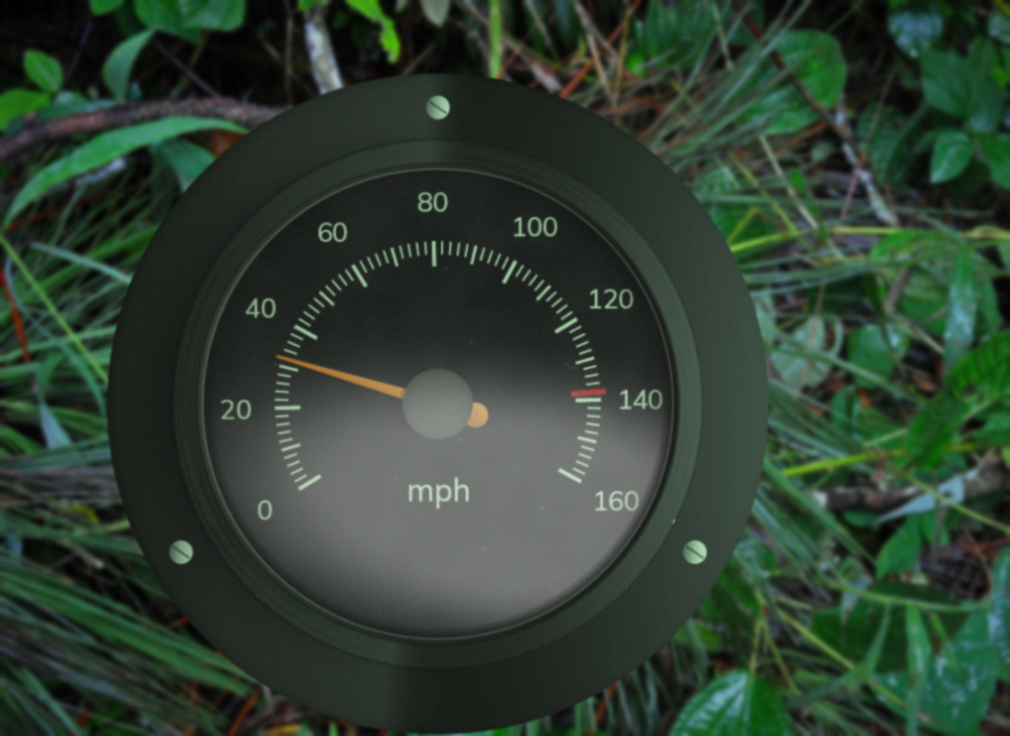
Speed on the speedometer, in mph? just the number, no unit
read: 32
